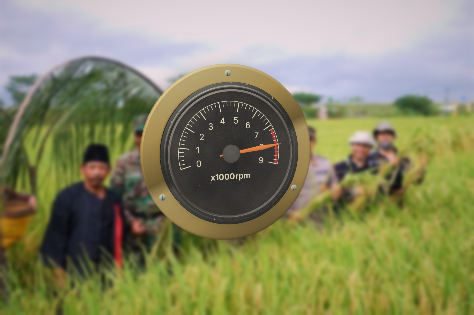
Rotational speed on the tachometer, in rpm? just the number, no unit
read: 8000
